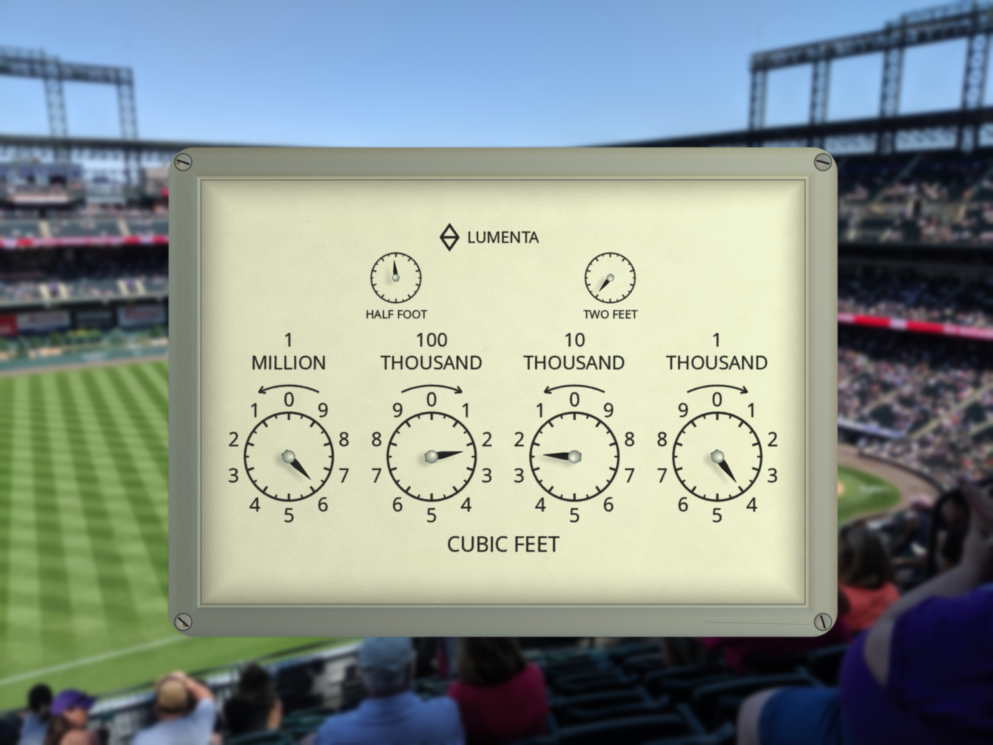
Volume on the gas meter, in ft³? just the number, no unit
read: 622400
